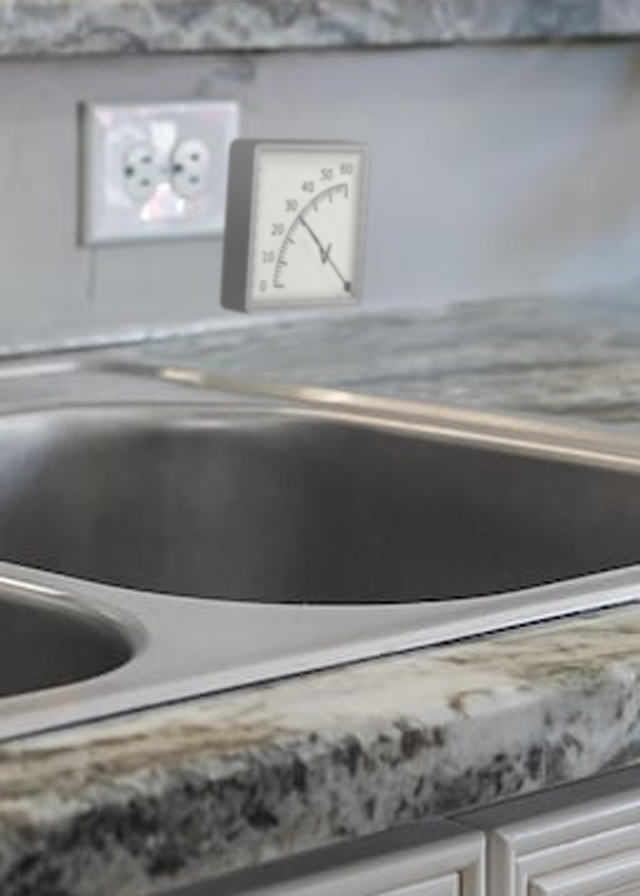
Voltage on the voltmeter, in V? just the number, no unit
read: 30
